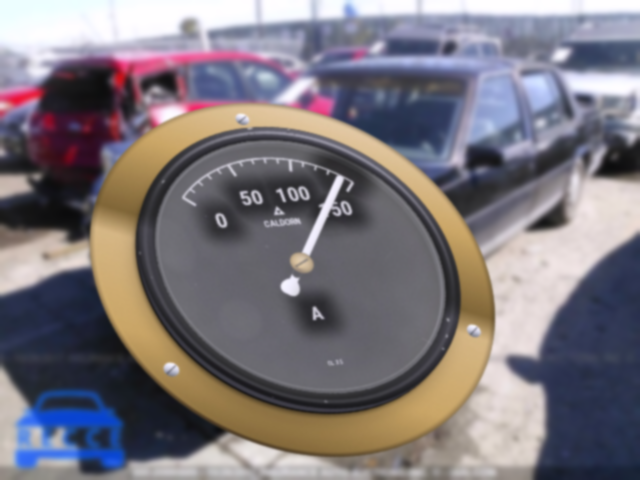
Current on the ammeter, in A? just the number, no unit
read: 140
